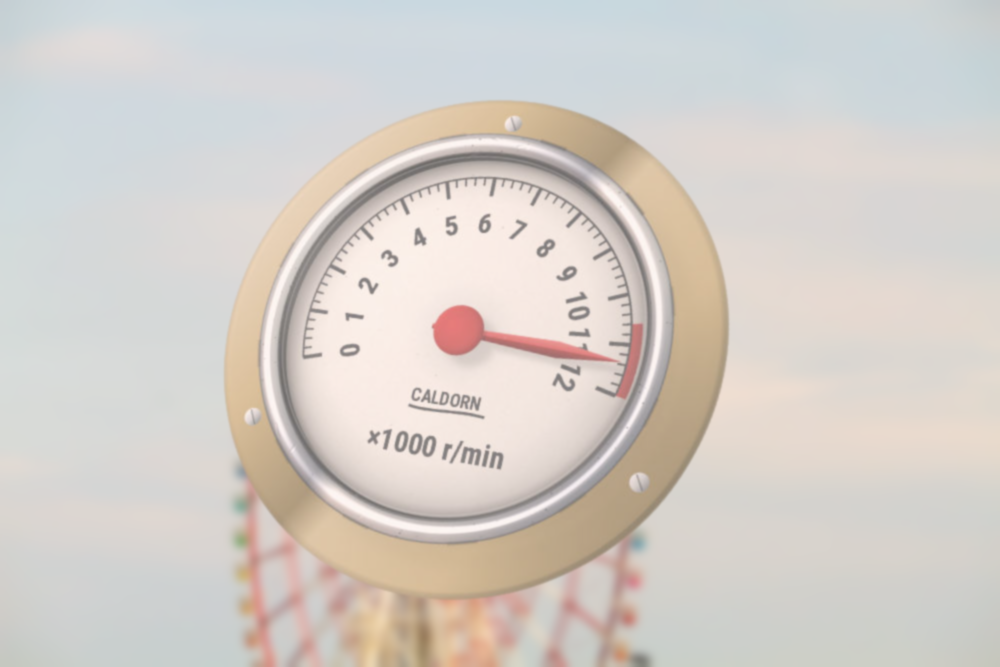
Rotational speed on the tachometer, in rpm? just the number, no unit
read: 11400
